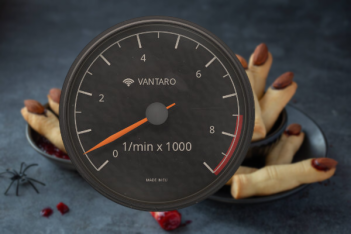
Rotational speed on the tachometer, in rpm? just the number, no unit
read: 500
